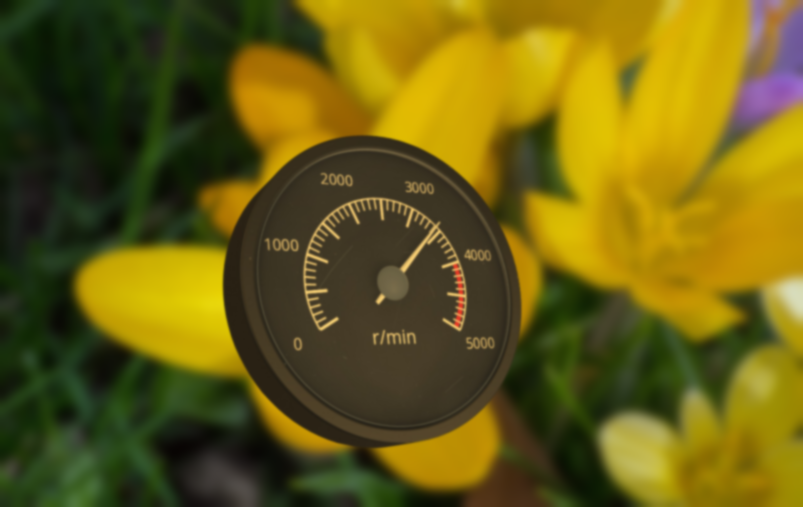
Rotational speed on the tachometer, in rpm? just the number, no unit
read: 3400
